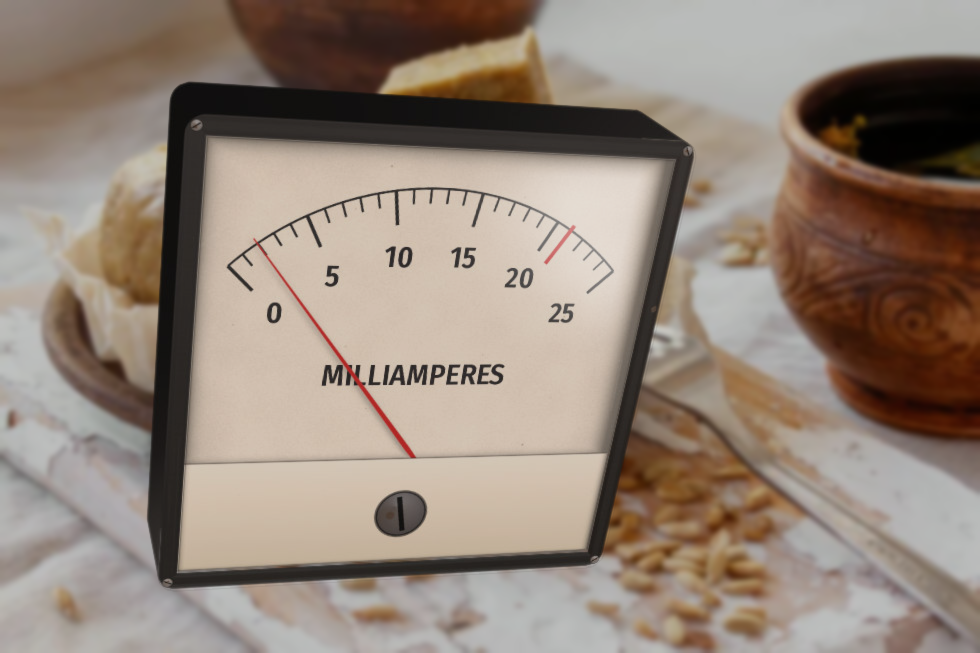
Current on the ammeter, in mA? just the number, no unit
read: 2
